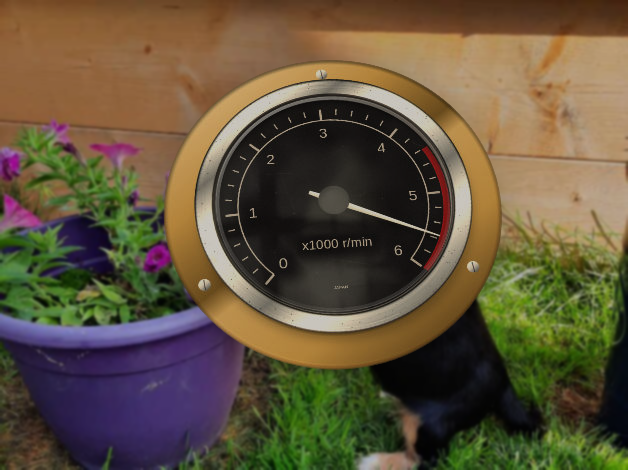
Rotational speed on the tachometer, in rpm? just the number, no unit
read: 5600
